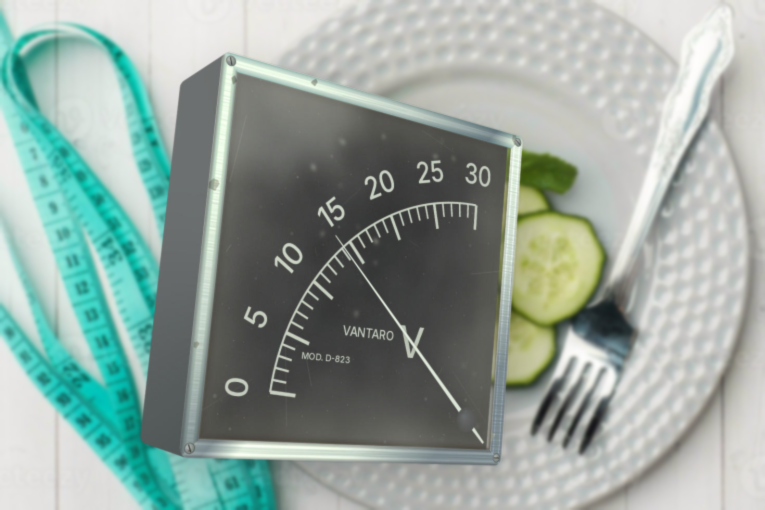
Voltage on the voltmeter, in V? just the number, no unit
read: 14
